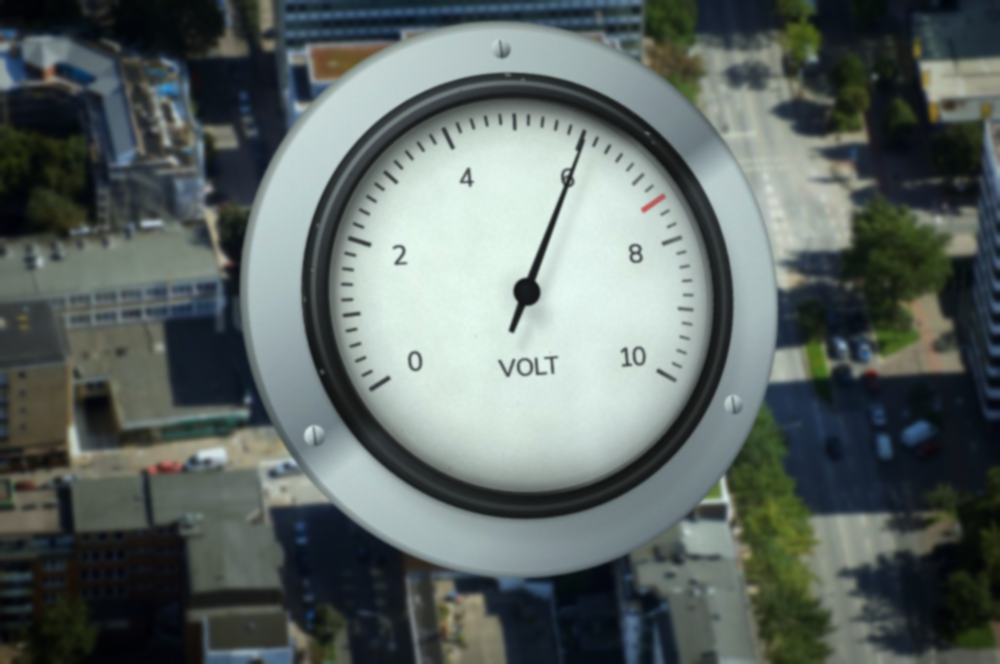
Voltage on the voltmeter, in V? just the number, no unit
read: 6
